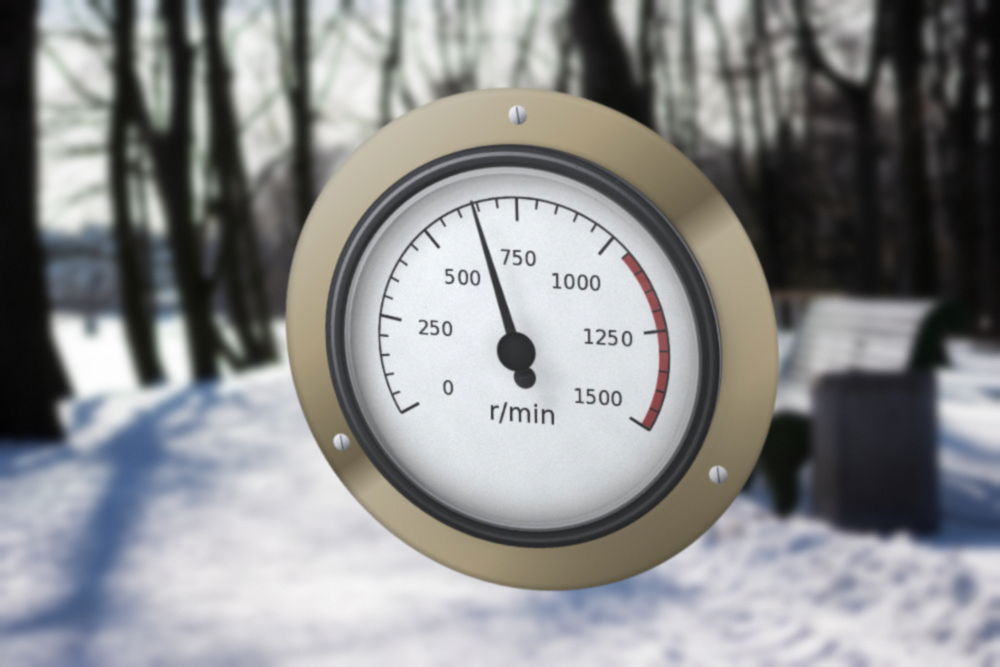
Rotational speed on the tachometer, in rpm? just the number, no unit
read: 650
